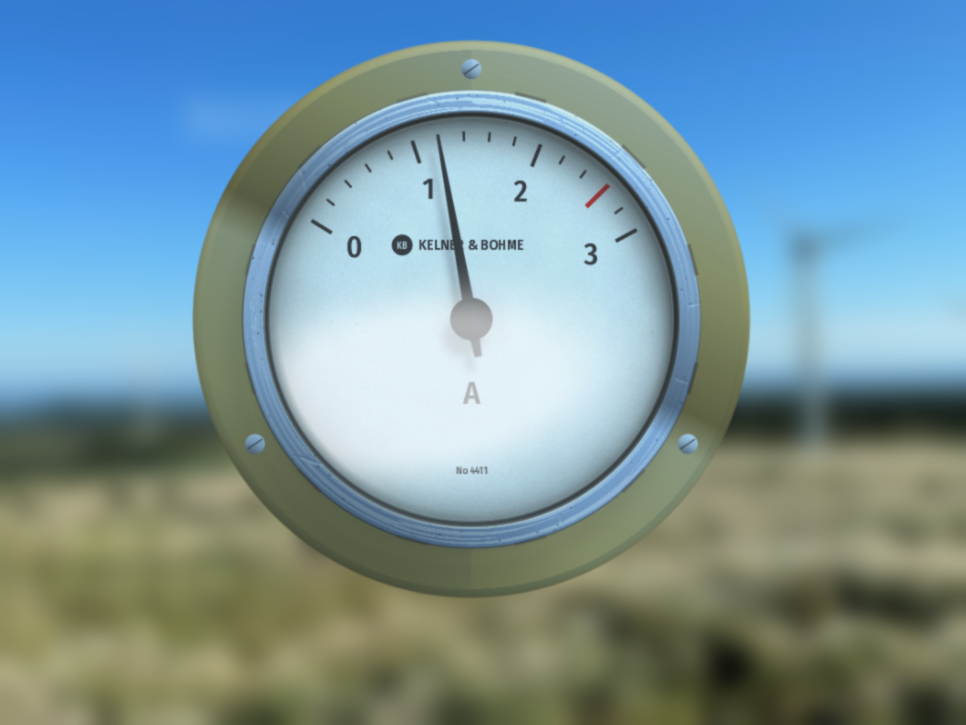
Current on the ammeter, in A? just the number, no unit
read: 1.2
